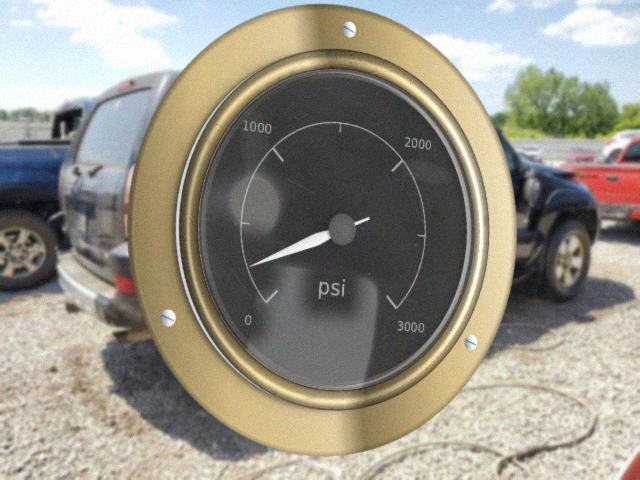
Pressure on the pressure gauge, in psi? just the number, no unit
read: 250
